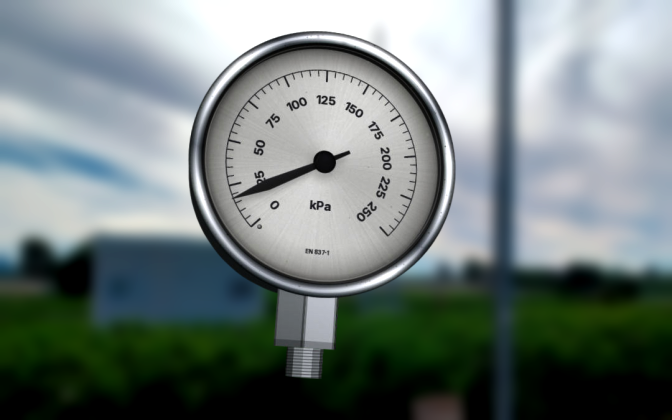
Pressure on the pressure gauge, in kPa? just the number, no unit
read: 17.5
